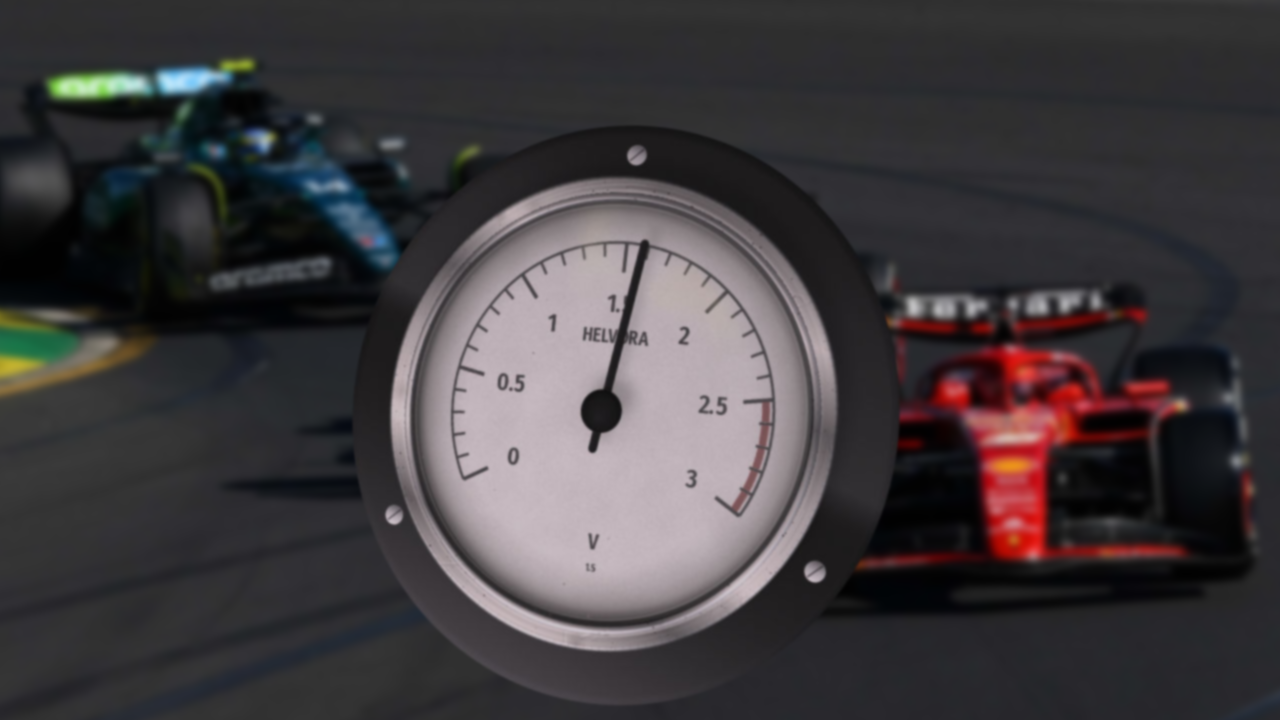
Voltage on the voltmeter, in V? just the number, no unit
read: 1.6
